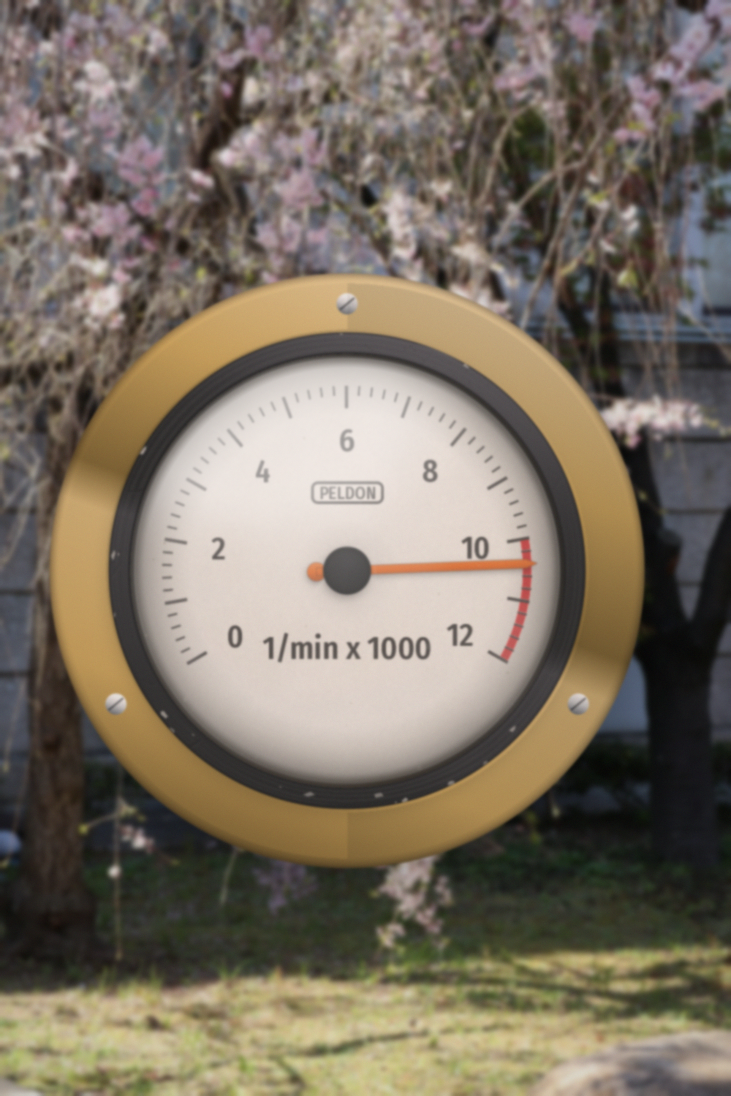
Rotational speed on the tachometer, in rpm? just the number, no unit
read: 10400
